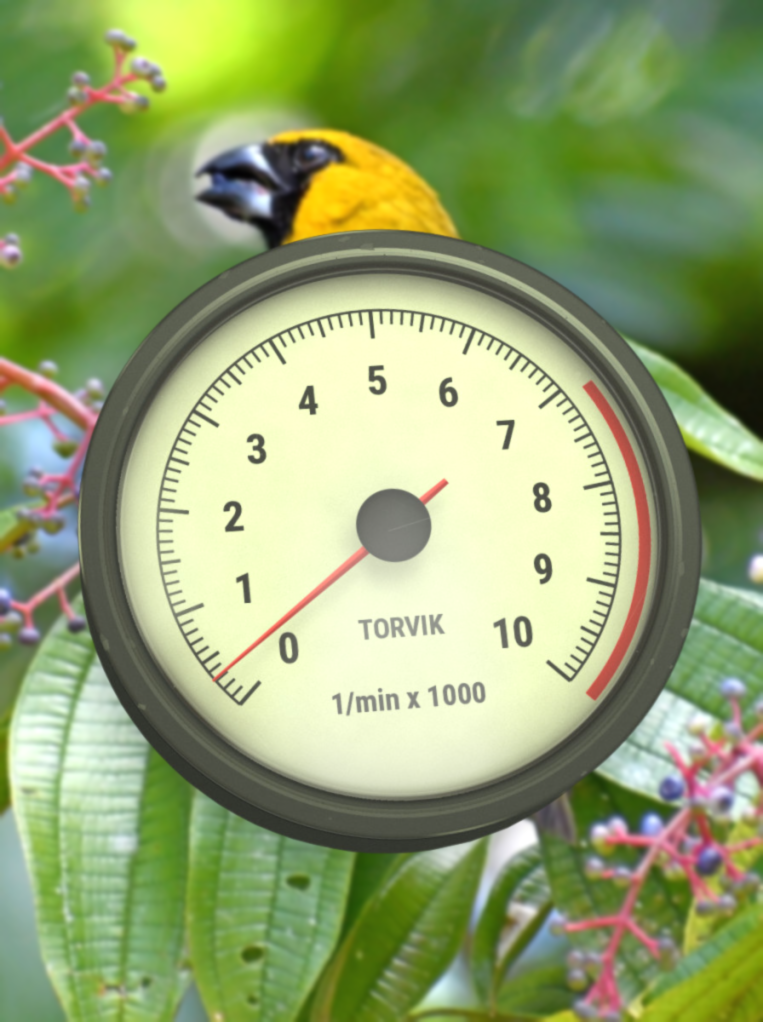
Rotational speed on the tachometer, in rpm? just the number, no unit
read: 300
